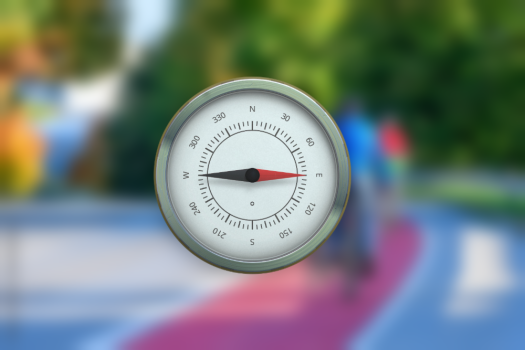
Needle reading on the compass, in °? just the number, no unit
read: 90
